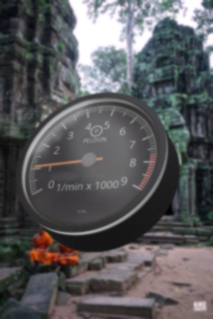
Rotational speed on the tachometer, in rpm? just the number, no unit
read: 1000
